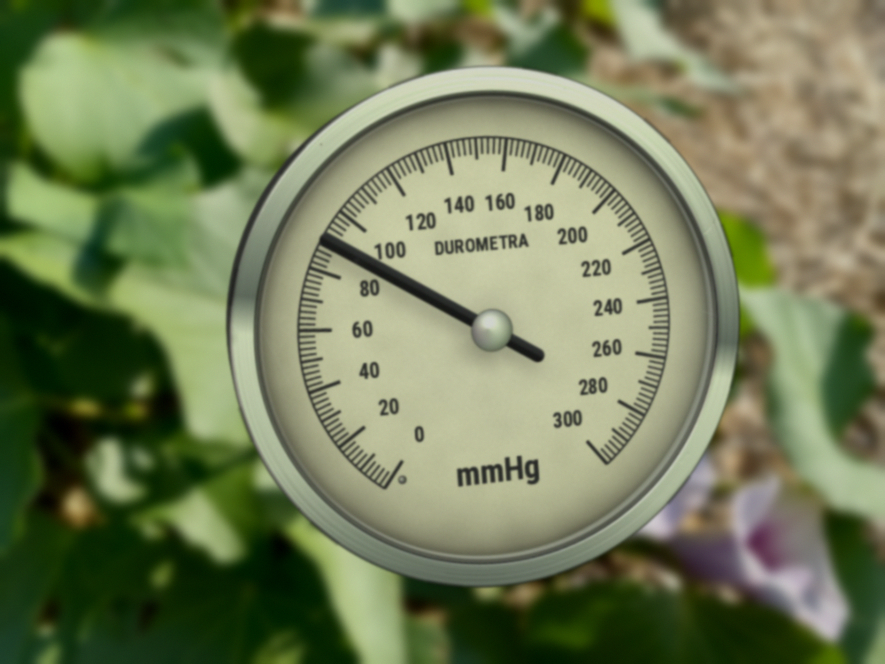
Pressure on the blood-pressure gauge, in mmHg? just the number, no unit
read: 90
